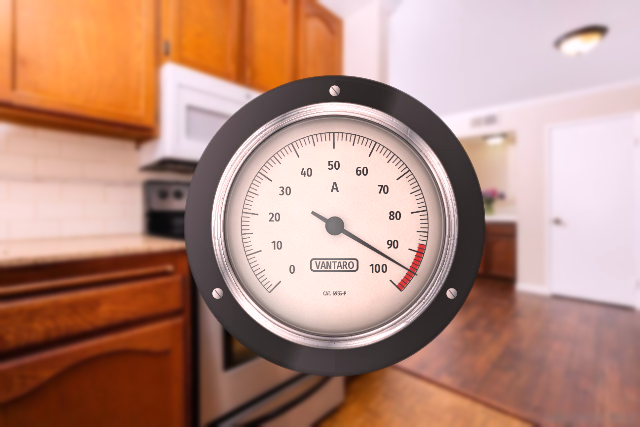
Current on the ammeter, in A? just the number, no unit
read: 95
